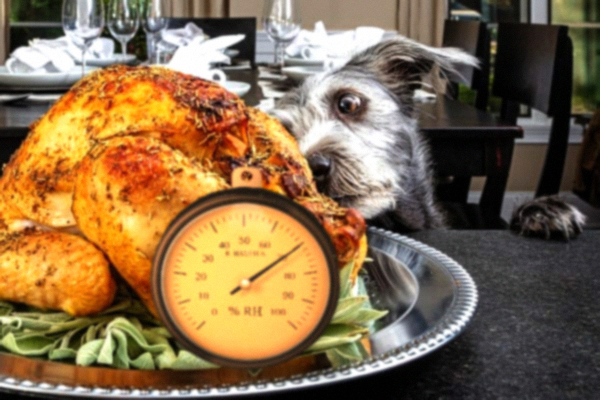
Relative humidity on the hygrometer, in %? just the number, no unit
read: 70
